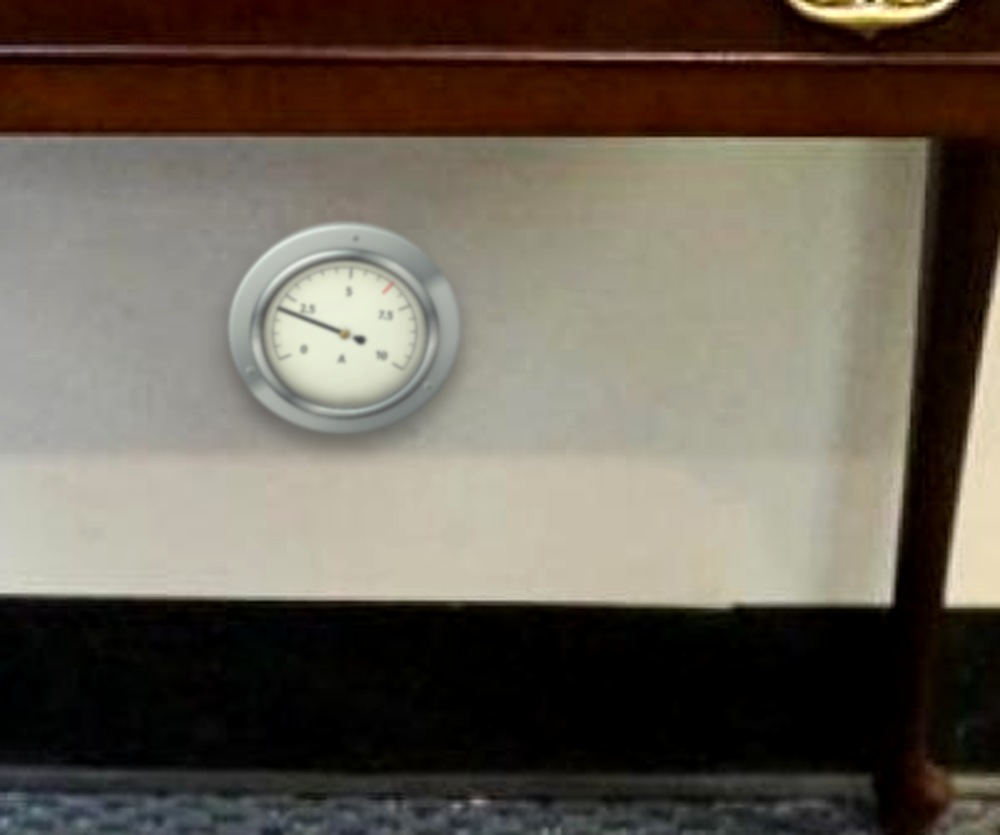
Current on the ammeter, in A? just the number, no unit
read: 2
